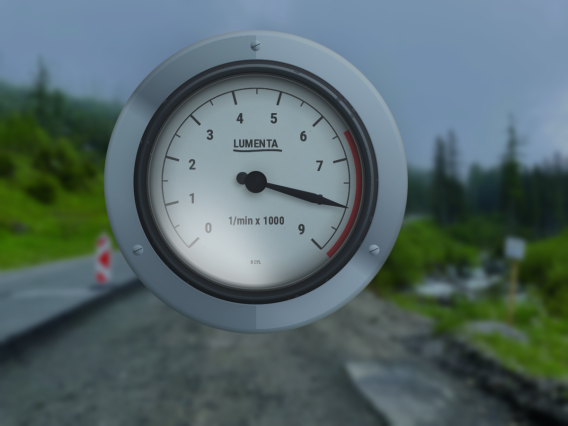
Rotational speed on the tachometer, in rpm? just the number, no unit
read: 8000
